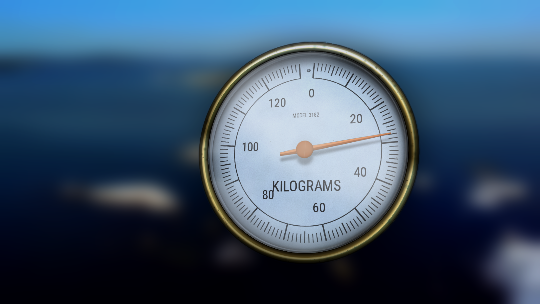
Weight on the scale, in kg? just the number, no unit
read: 28
